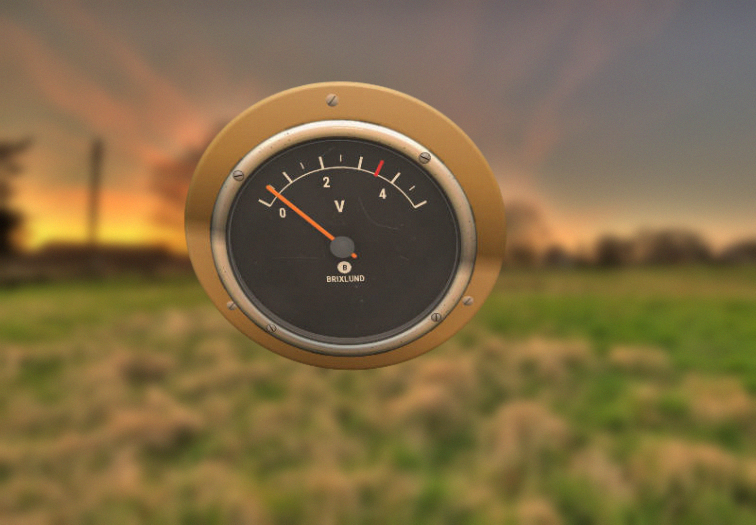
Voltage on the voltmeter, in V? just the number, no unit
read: 0.5
